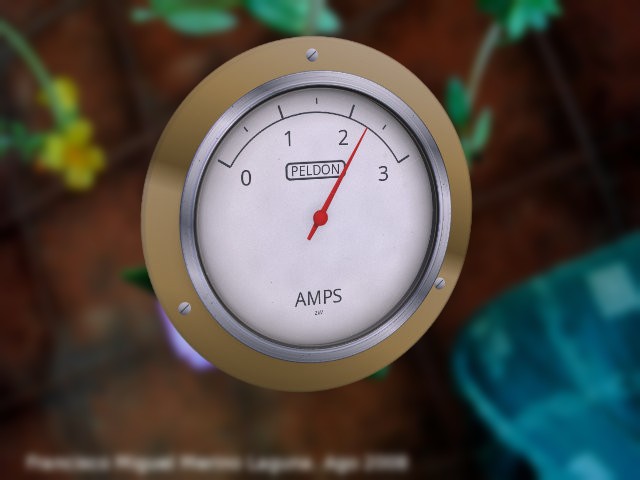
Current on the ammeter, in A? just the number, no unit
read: 2.25
